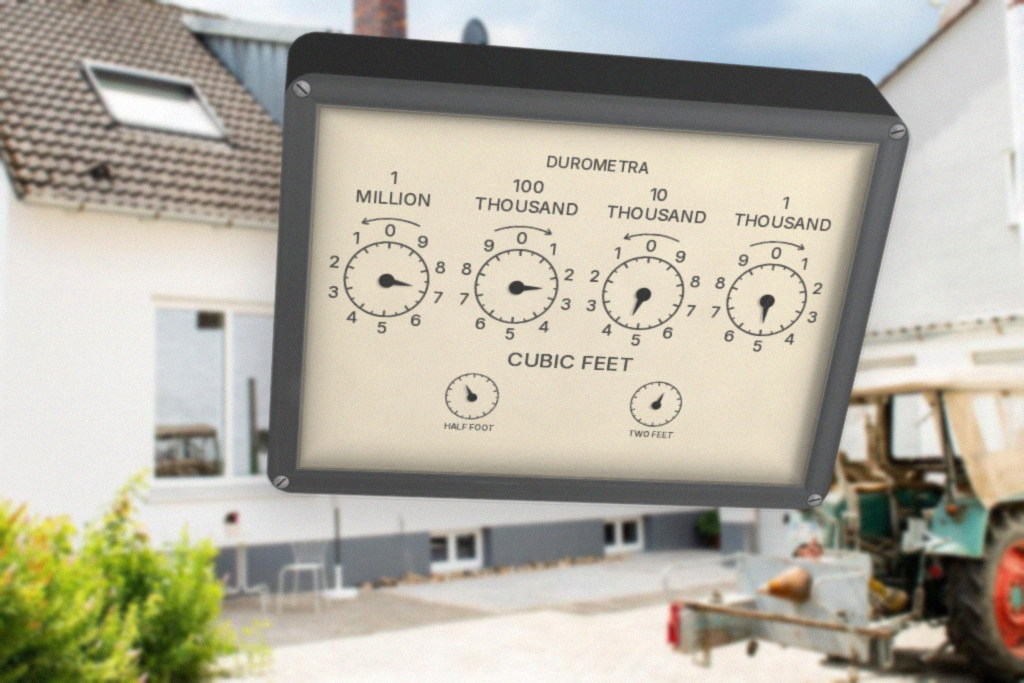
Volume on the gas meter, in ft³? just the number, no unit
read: 724500
